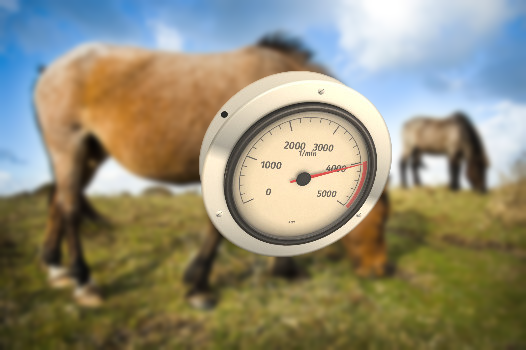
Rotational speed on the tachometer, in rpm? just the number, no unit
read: 4000
